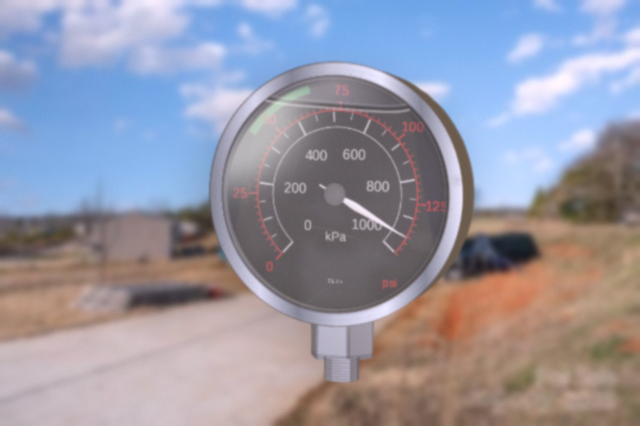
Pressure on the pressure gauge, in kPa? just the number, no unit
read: 950
